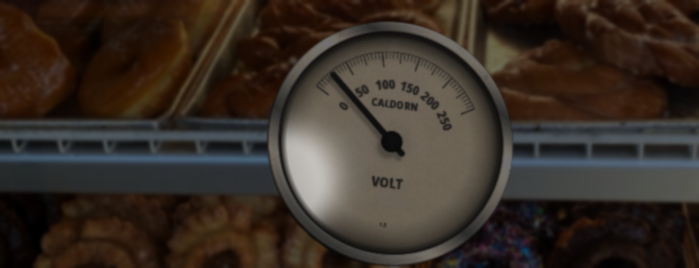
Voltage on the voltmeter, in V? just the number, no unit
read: 25
